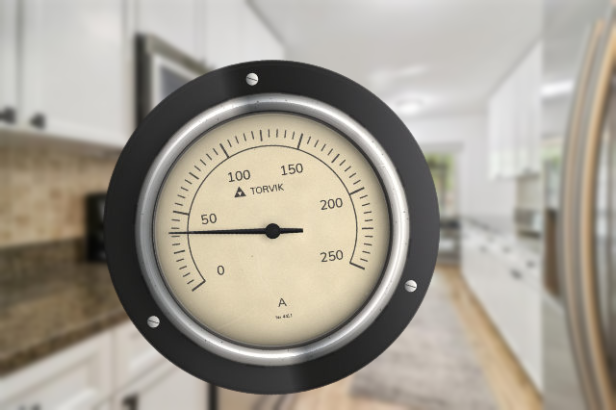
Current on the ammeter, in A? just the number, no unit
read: 37.5
